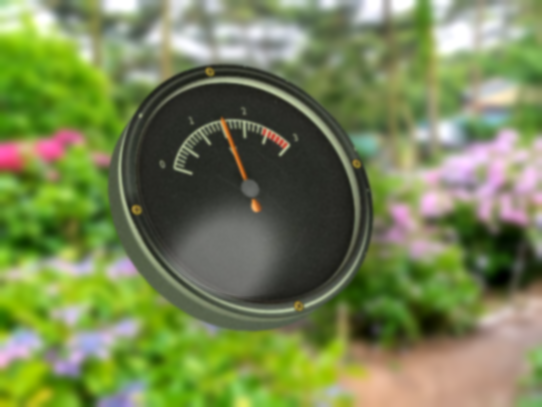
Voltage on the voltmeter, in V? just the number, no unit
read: 1.5
